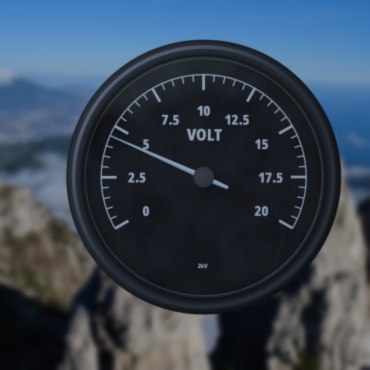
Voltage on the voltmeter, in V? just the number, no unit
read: 4.5
